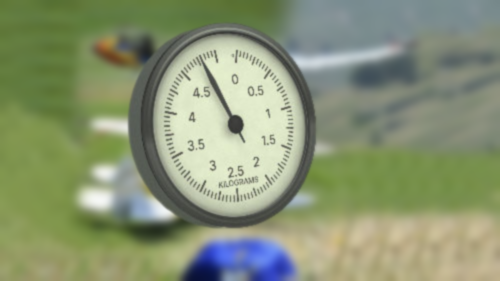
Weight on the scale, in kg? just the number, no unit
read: 4.75
